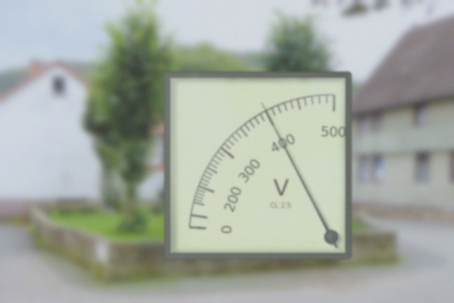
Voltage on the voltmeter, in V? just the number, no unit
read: 400
